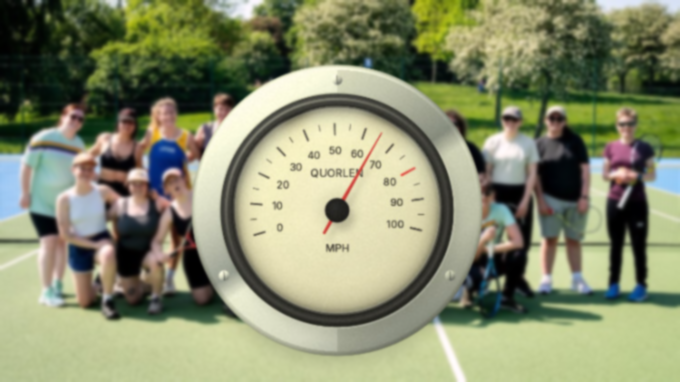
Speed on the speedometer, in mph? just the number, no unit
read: 65
